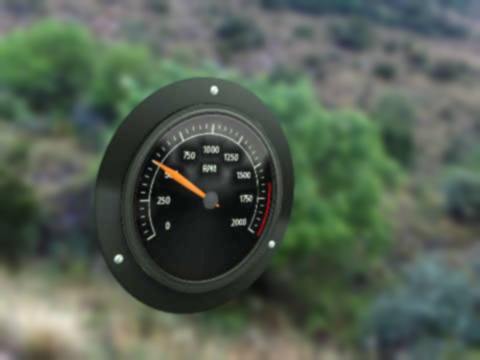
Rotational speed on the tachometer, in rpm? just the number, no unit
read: 500
